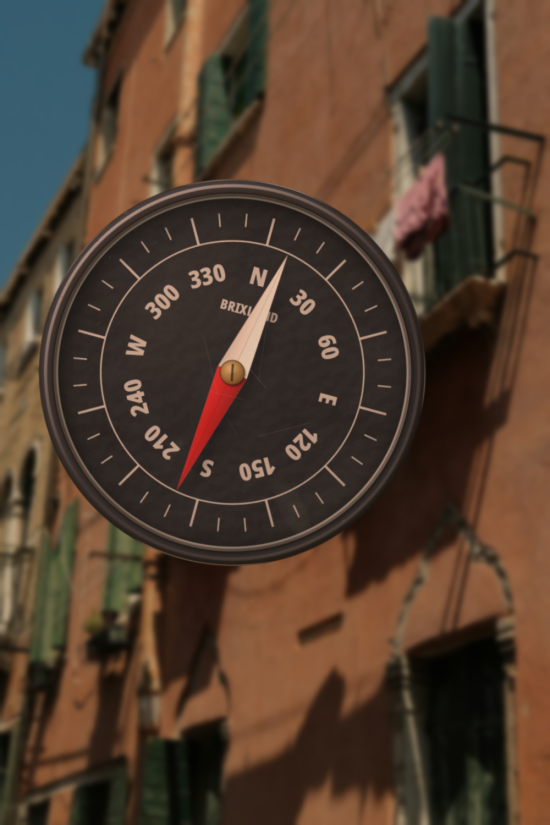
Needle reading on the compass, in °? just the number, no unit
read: 190
